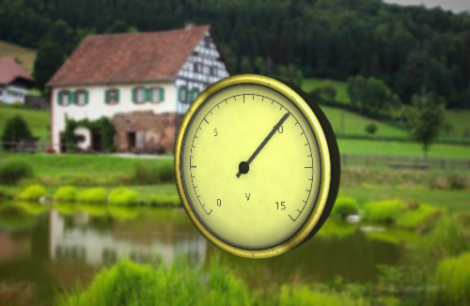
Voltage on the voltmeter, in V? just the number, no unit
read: 10
